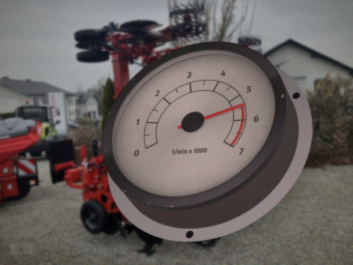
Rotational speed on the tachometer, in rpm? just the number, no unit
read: 5500
